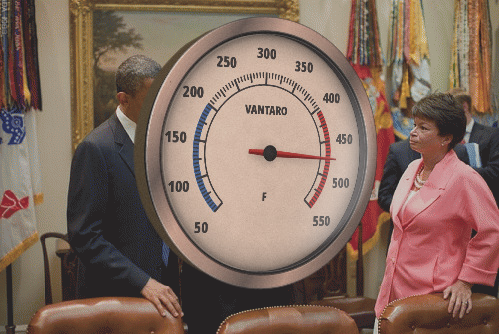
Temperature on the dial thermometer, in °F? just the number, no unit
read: 475
